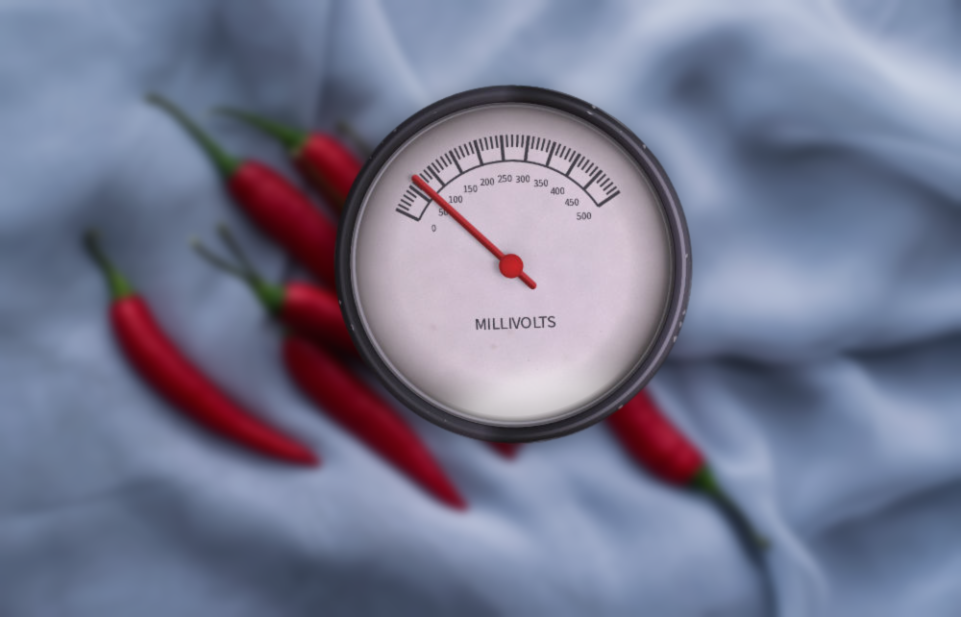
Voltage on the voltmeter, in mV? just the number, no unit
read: 70
